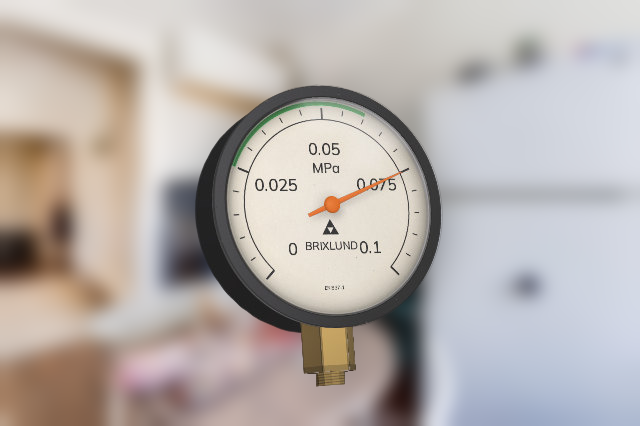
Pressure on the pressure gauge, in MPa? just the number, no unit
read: 0.075
